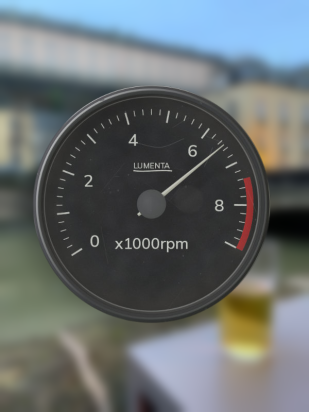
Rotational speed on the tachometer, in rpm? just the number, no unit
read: 6500
